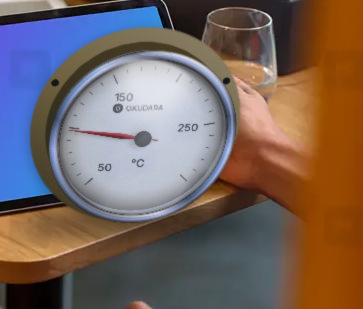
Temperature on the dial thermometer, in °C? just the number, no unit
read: 100
